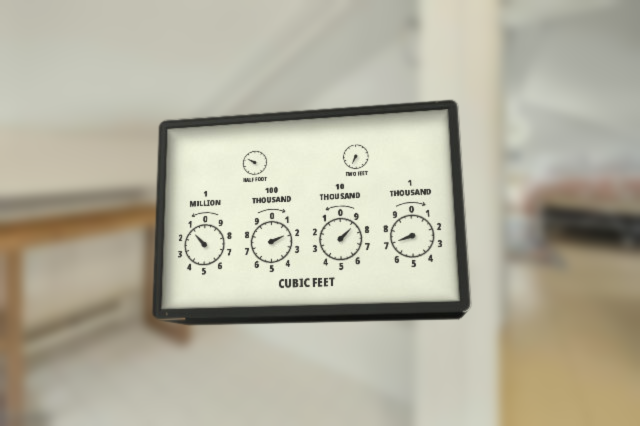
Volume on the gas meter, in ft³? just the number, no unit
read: 118700
